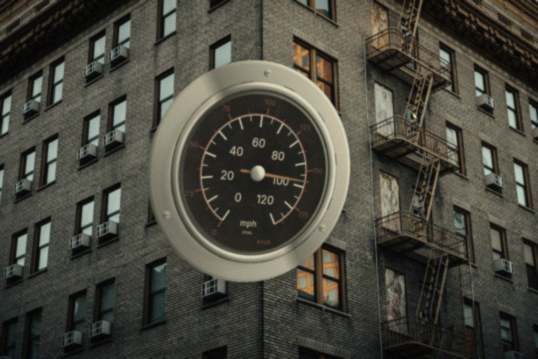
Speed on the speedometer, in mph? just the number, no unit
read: 97.5
